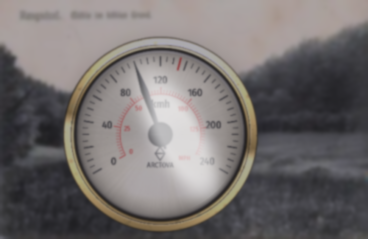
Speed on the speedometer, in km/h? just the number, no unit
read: 100
